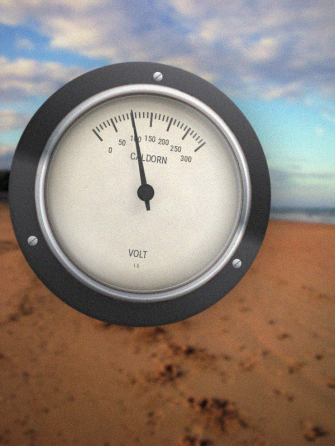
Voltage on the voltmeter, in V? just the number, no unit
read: 100
